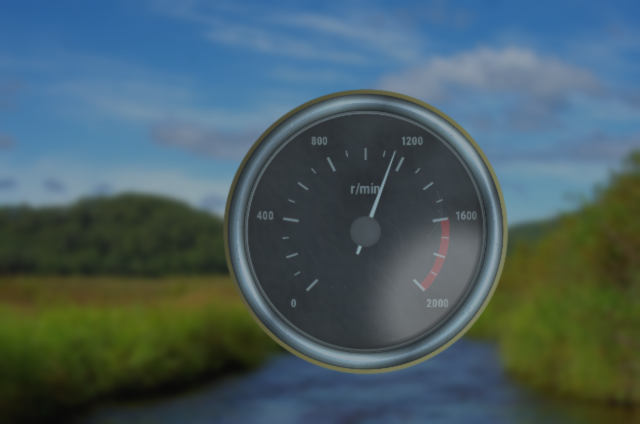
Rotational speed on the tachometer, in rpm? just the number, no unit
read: 1150
